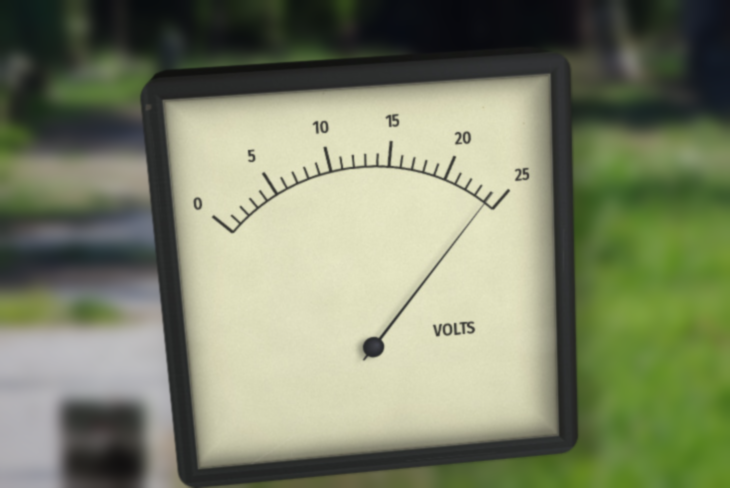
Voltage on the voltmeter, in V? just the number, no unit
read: 24
